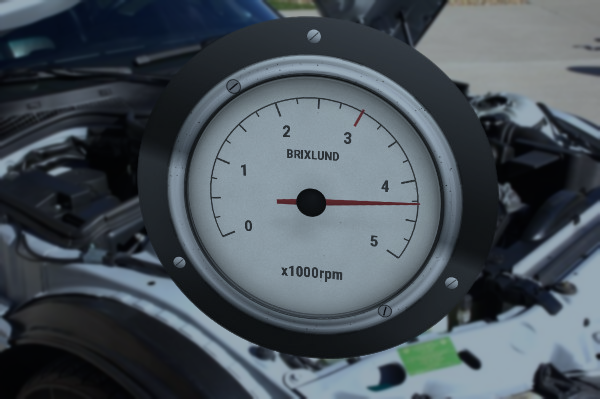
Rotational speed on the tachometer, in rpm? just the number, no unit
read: 4250
